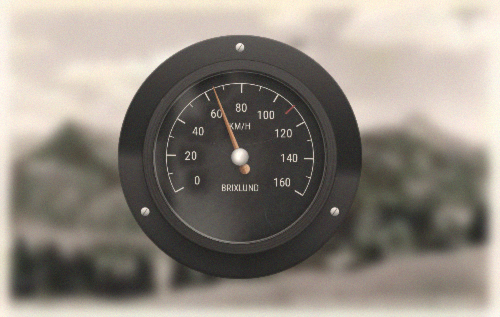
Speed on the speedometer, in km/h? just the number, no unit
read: 65
